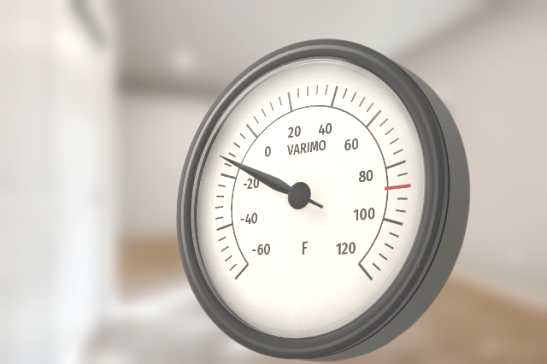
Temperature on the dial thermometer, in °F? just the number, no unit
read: -14
